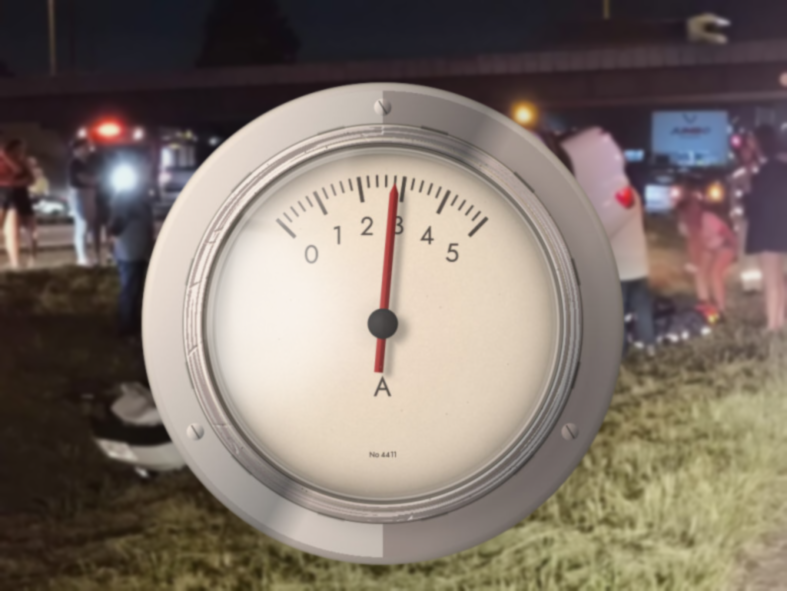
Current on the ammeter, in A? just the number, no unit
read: 2.8
